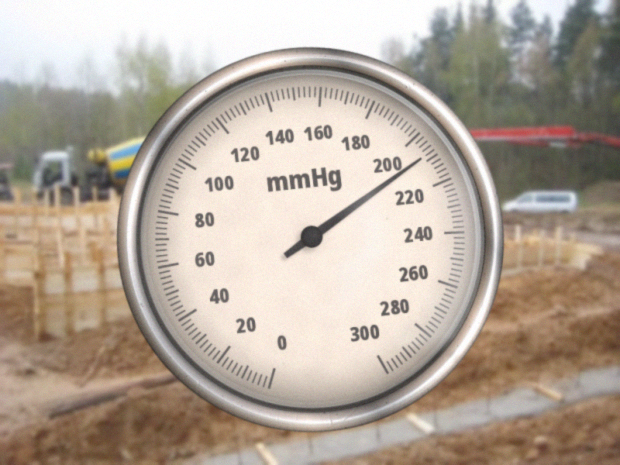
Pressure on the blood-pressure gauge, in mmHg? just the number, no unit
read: 208
